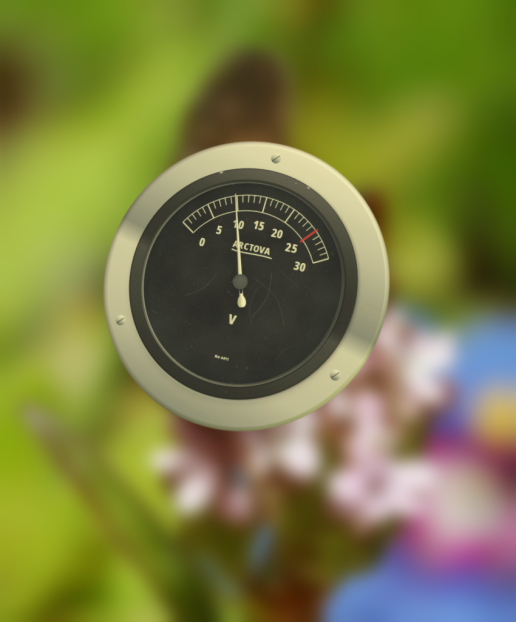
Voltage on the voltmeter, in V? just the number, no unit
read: 10
